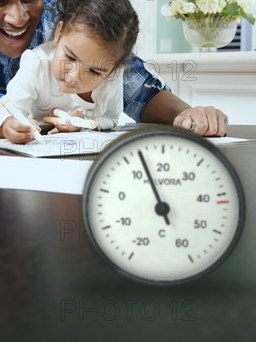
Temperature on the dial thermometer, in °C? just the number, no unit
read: 14
